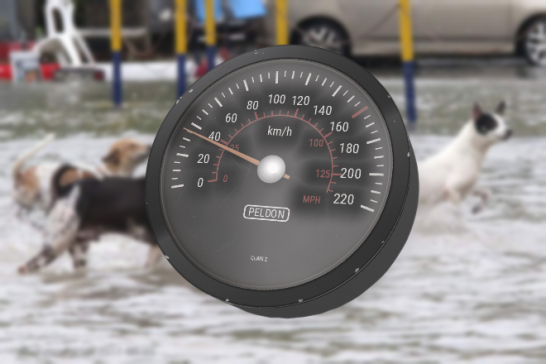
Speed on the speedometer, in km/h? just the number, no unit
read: 35
